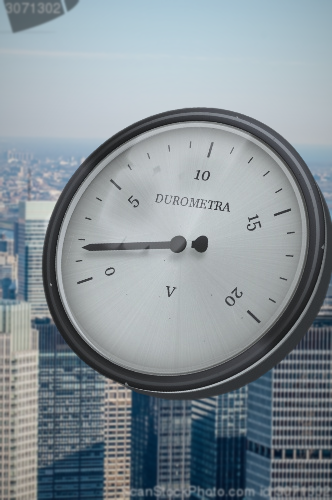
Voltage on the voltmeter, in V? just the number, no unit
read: 1.5
